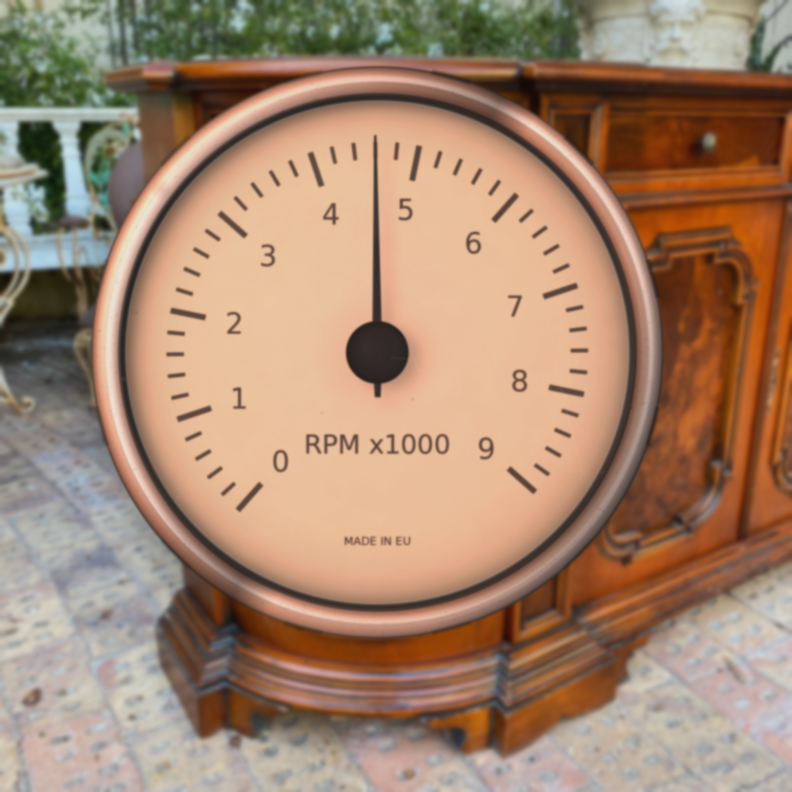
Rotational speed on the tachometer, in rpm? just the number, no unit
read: 4600
